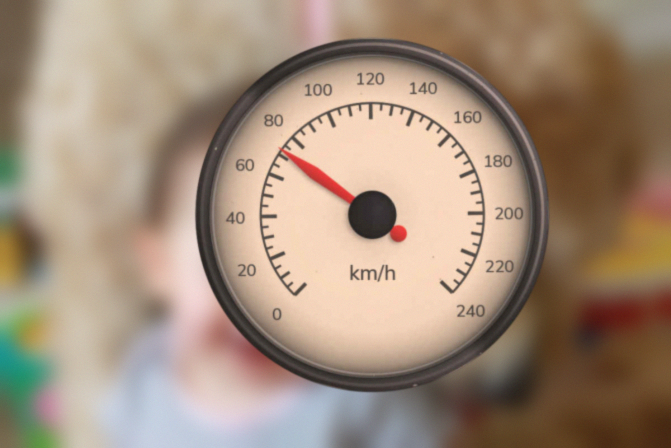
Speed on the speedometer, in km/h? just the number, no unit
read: 72.5
